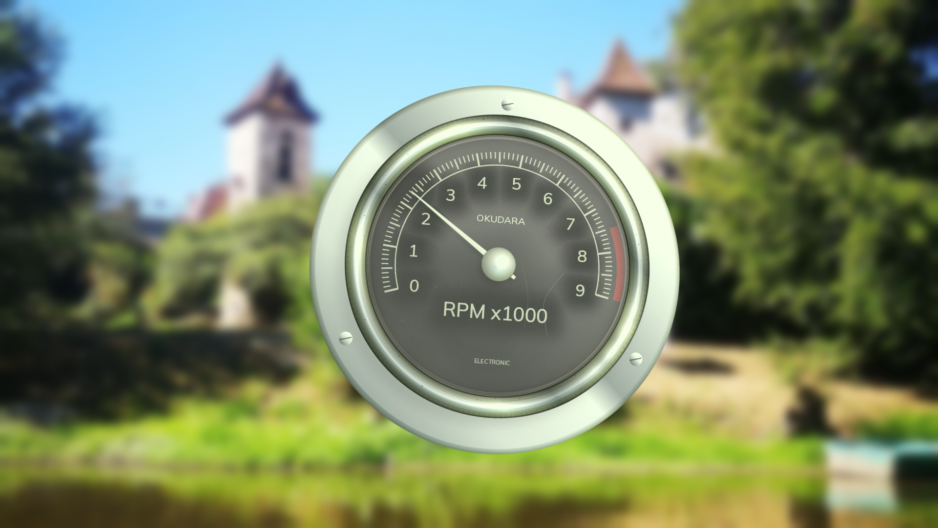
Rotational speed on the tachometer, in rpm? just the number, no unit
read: 2300
